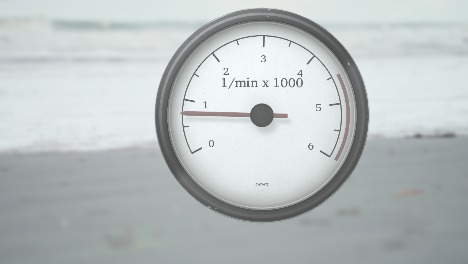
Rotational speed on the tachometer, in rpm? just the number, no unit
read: 750
